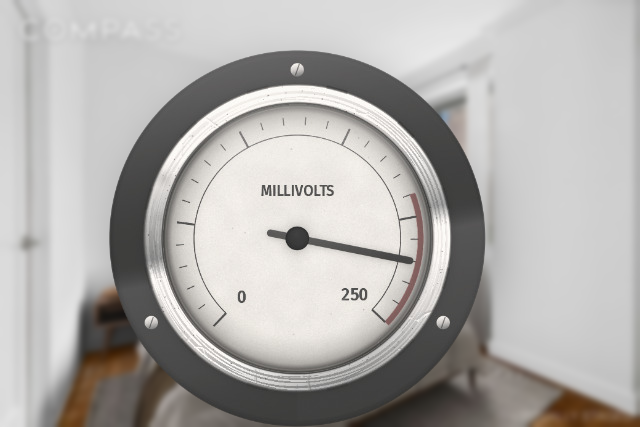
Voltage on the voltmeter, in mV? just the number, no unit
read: 220
